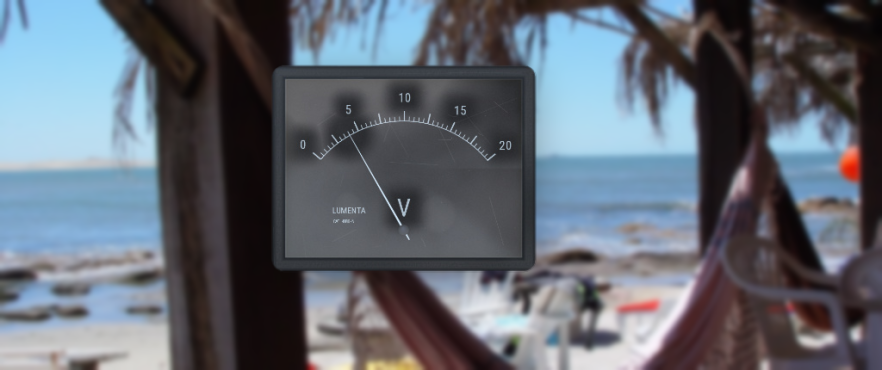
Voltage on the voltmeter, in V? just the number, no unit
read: 4
